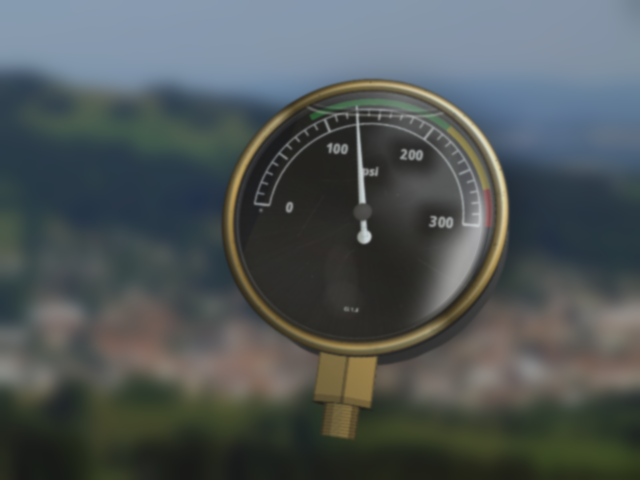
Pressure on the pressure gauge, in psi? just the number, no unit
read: 130
